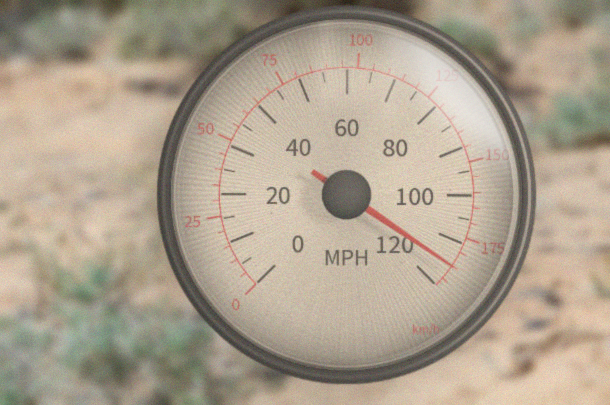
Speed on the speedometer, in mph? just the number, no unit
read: 115
